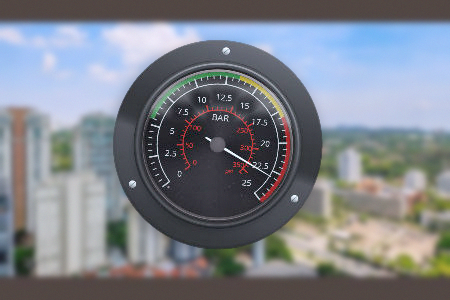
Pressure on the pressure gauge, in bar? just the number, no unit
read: 23
